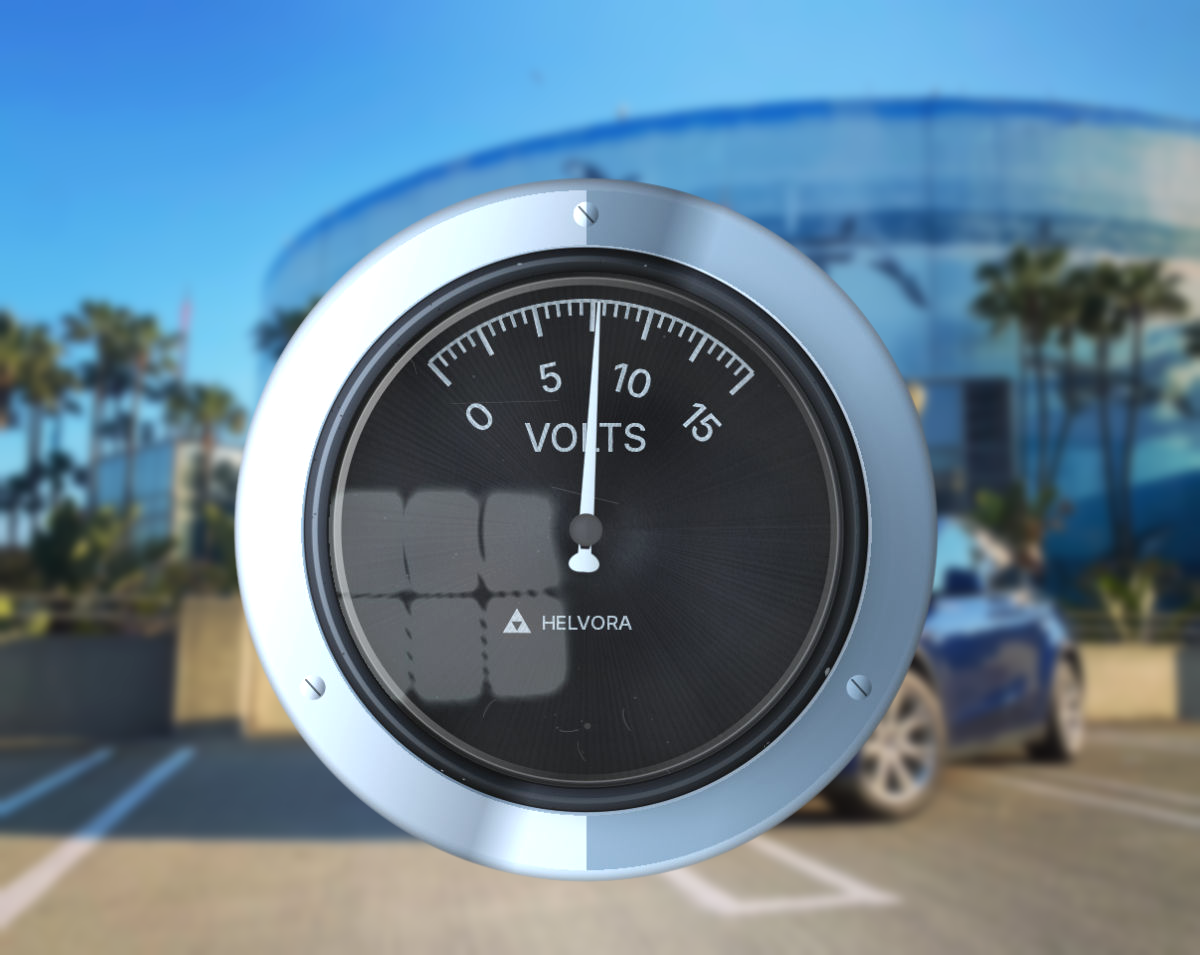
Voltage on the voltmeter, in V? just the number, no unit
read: 7.75
